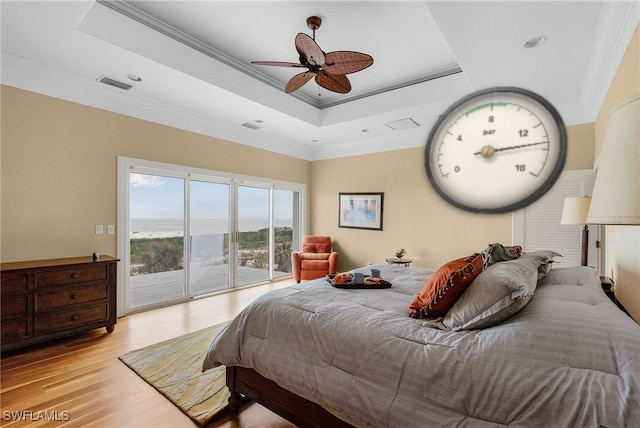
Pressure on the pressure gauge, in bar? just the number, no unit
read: 13.5
